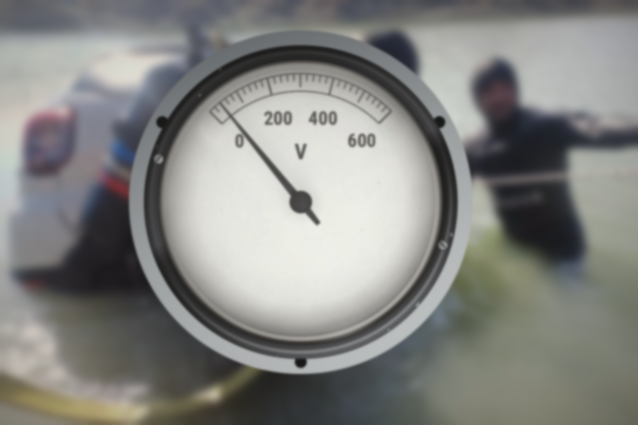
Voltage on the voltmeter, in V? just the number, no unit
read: 40
